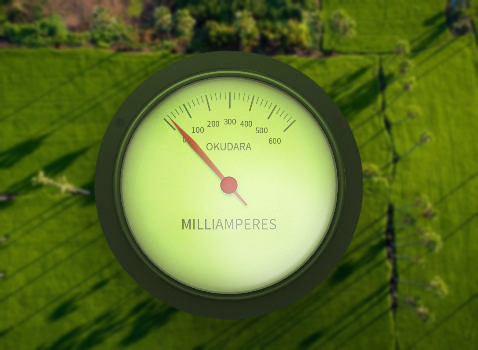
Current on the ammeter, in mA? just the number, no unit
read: 20
